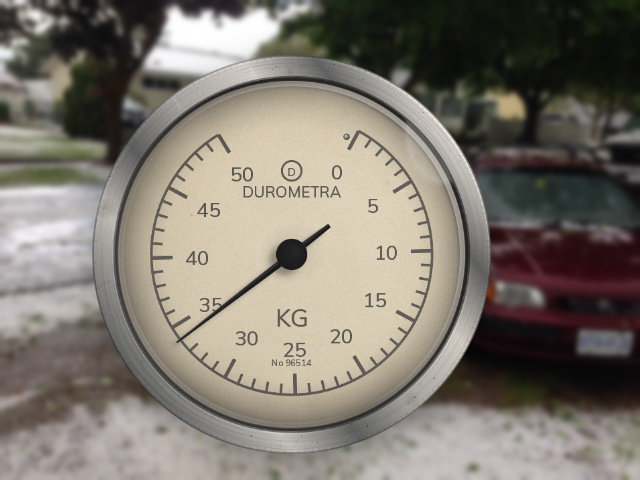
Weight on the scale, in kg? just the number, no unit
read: 34
